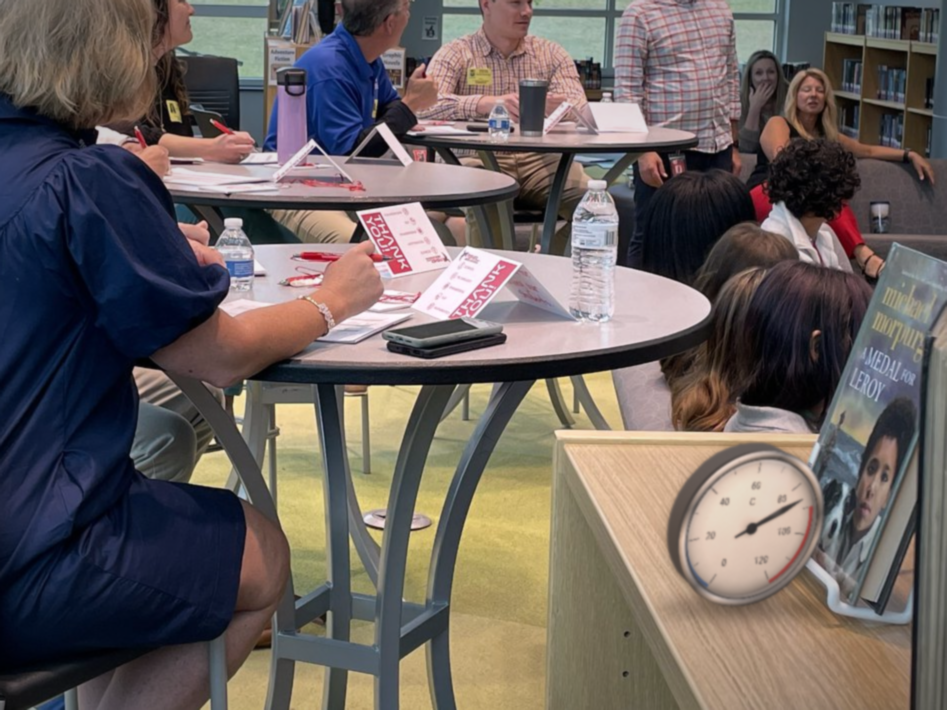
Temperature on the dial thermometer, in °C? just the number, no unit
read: 85
